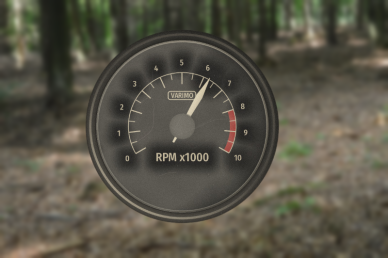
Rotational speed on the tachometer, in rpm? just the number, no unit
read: 6250
